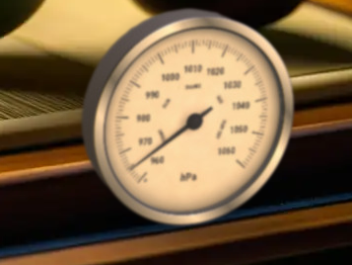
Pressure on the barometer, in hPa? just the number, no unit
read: 965
